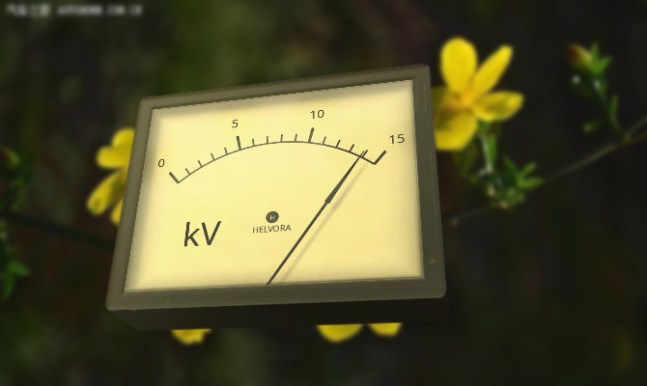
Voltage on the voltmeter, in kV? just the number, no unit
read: 14
